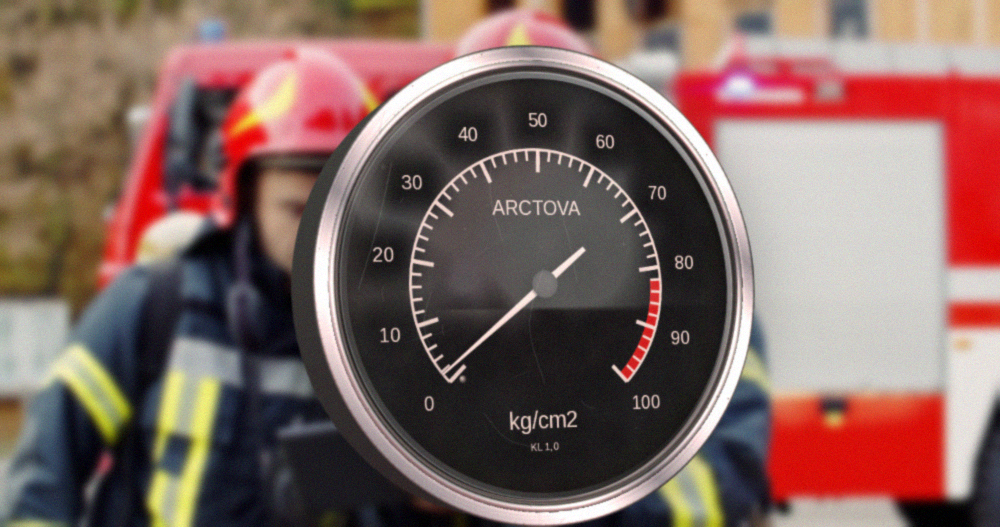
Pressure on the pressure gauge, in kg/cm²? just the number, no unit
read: 2
